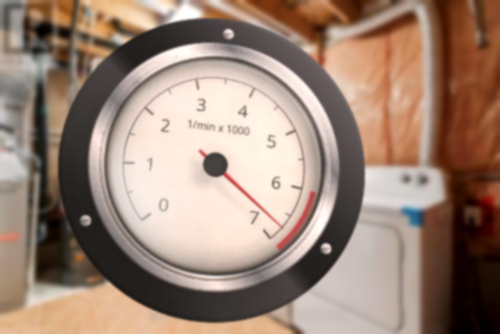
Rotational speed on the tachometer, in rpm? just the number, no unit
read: 6750
